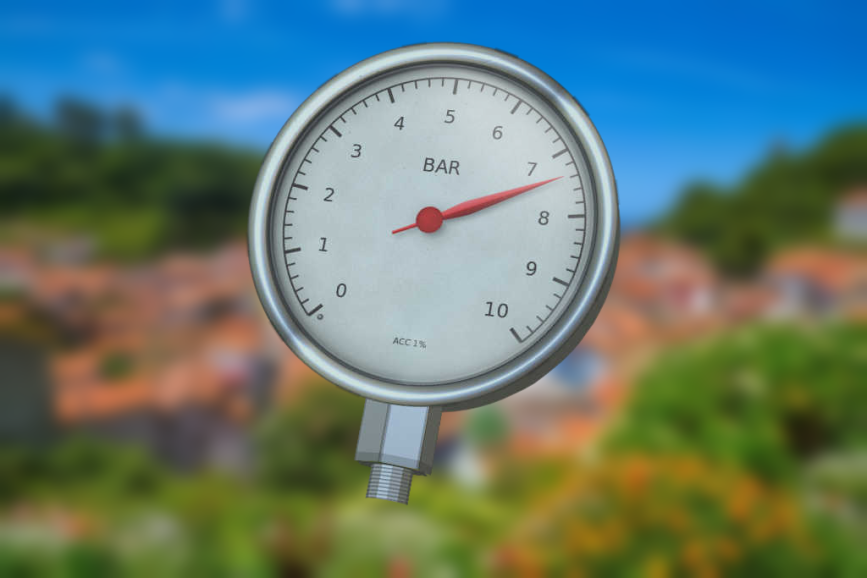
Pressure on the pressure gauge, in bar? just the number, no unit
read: 7.4
